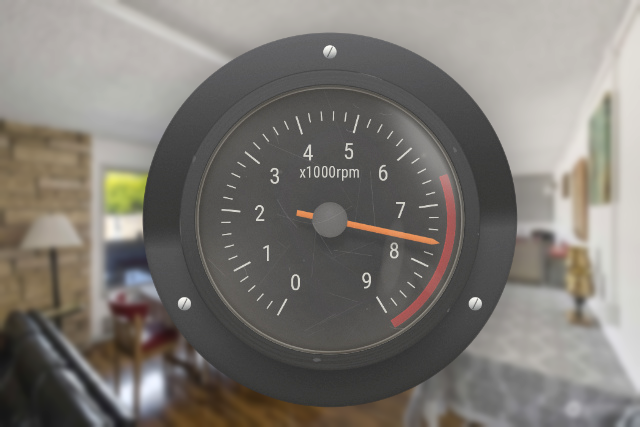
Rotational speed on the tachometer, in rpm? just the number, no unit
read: 7600
